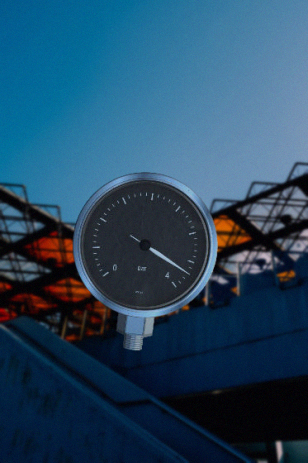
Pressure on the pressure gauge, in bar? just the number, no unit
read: 3.7
